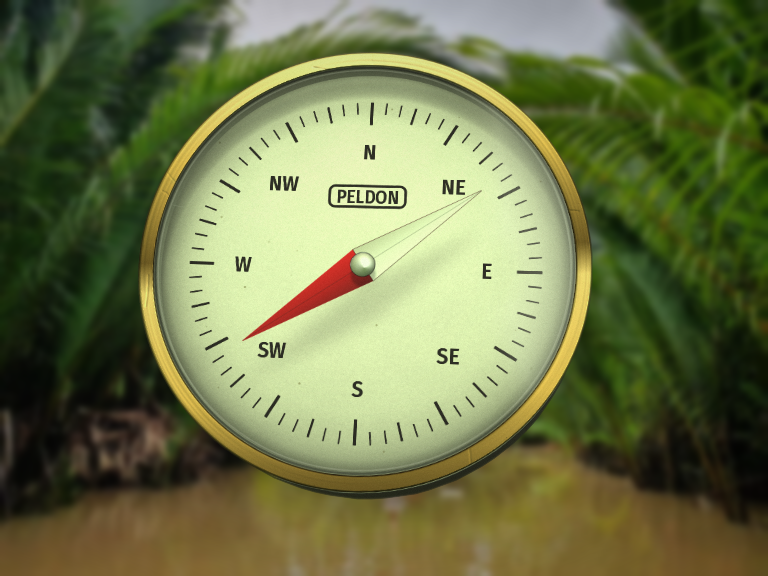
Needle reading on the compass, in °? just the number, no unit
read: 235
